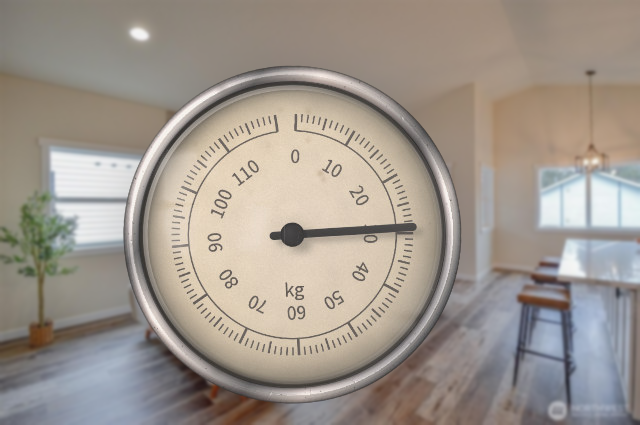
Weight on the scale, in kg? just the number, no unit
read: 29
